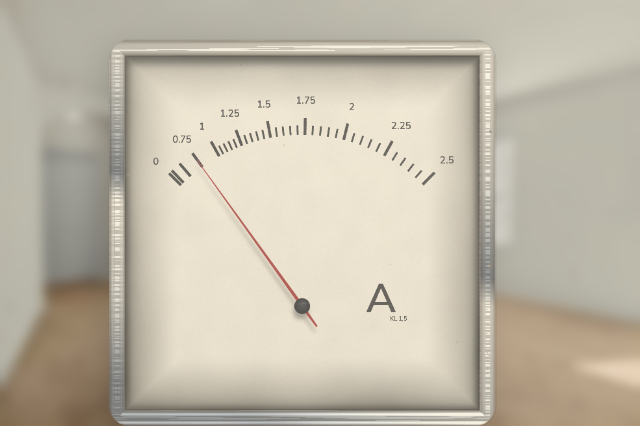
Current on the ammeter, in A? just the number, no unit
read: 0.75
